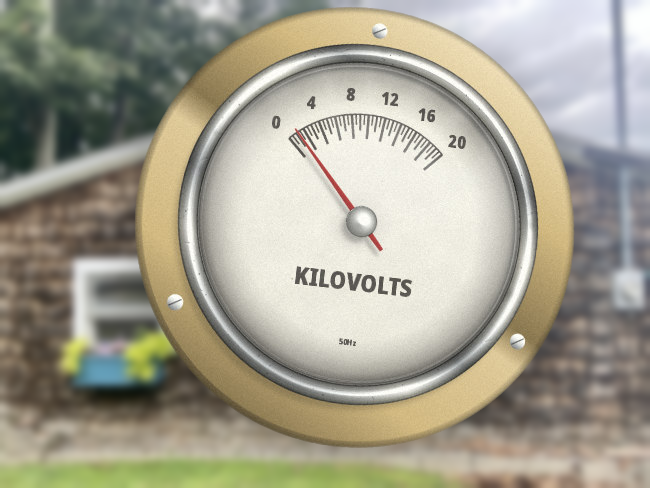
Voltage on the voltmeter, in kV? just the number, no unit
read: 1
